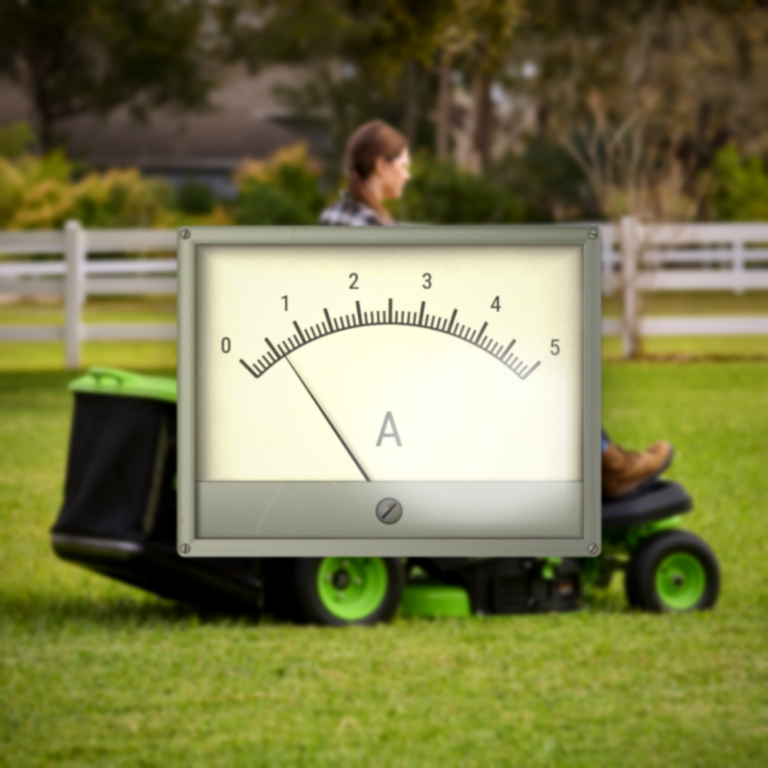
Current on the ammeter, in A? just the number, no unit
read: 0.6
